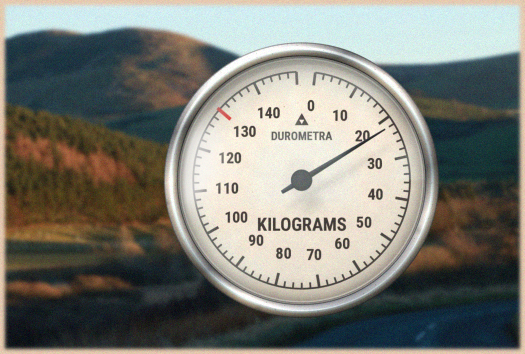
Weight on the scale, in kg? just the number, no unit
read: 22
